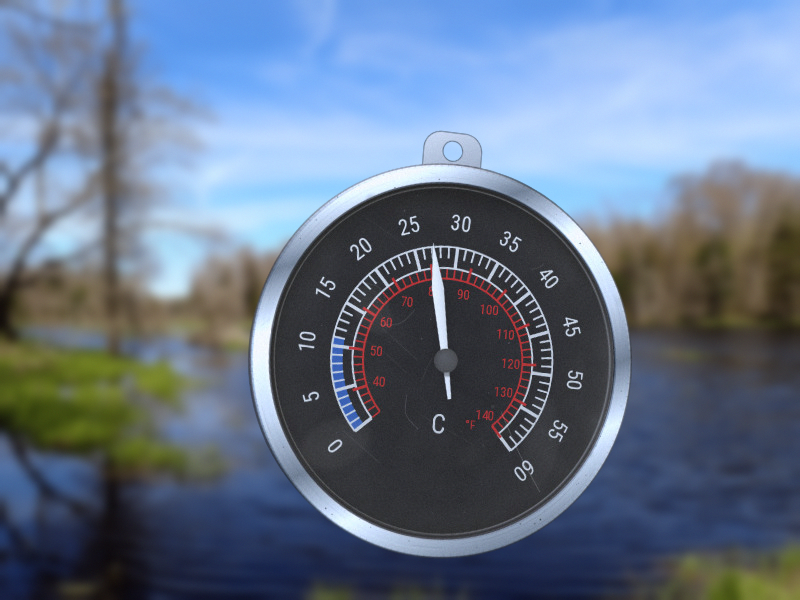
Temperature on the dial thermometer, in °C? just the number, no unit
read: 27
